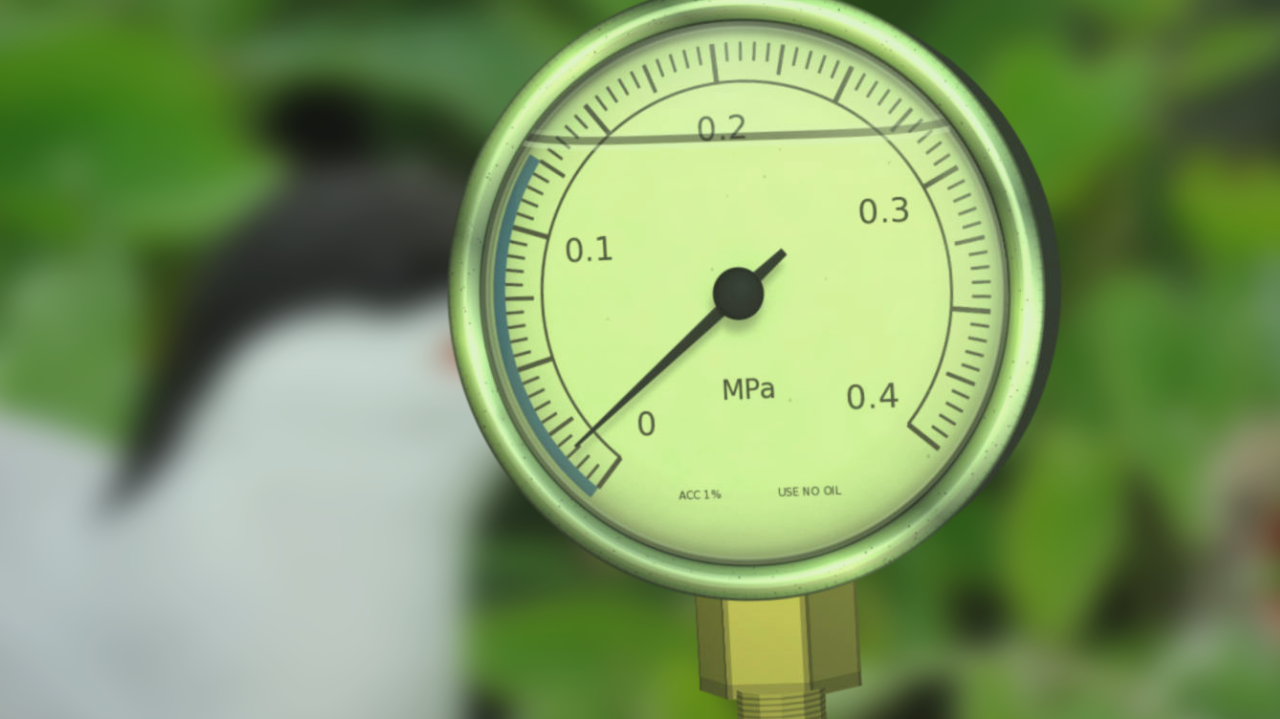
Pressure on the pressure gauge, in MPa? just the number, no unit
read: 0.015
